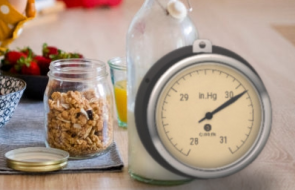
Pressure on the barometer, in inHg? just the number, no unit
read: 30.1
